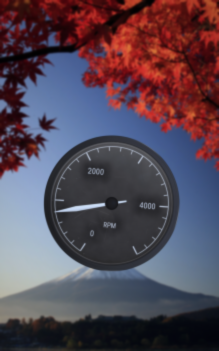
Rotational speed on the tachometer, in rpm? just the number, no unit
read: 800
